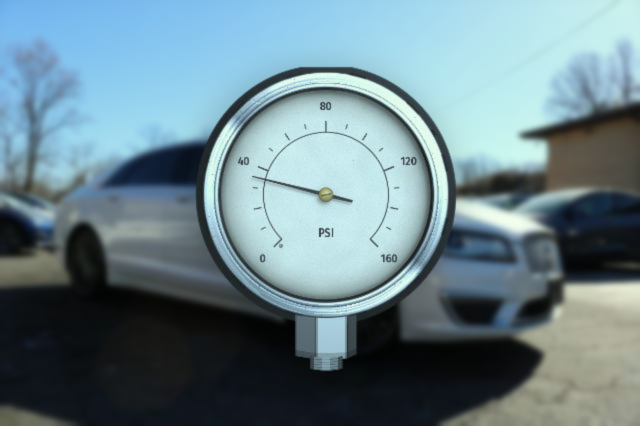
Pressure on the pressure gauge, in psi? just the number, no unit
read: 35
